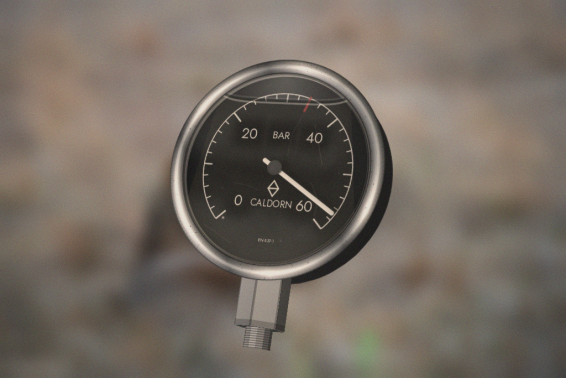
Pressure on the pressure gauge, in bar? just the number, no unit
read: 57
